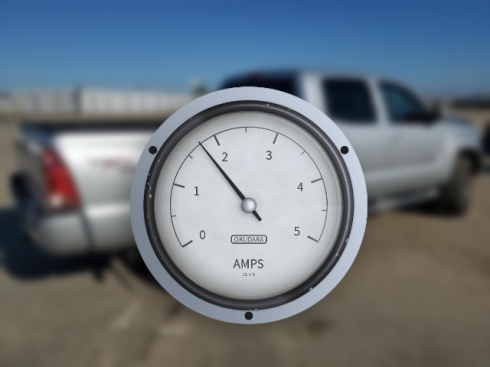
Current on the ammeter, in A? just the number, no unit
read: 1.75
